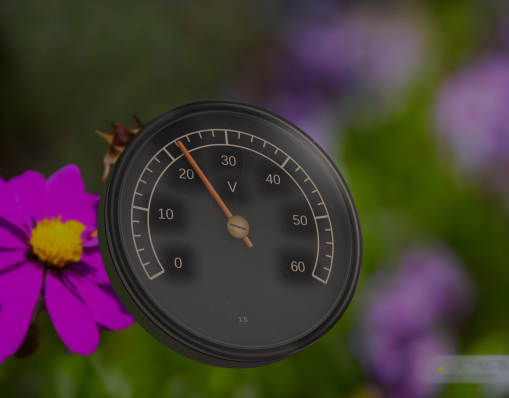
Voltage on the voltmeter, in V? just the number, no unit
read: 22
